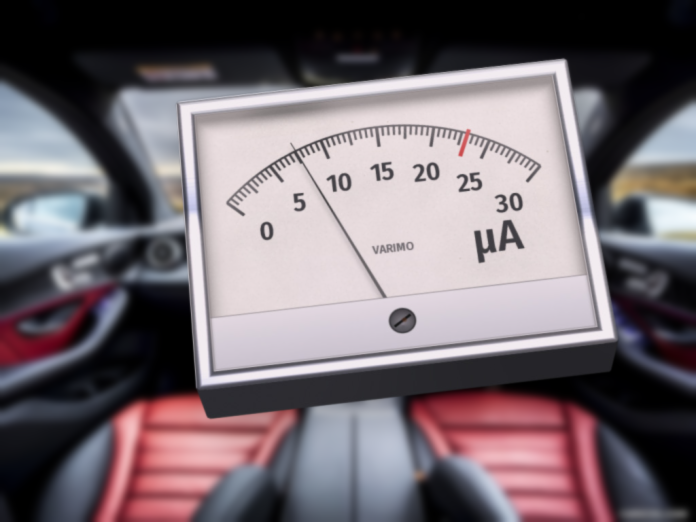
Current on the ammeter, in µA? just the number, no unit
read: 7.5
